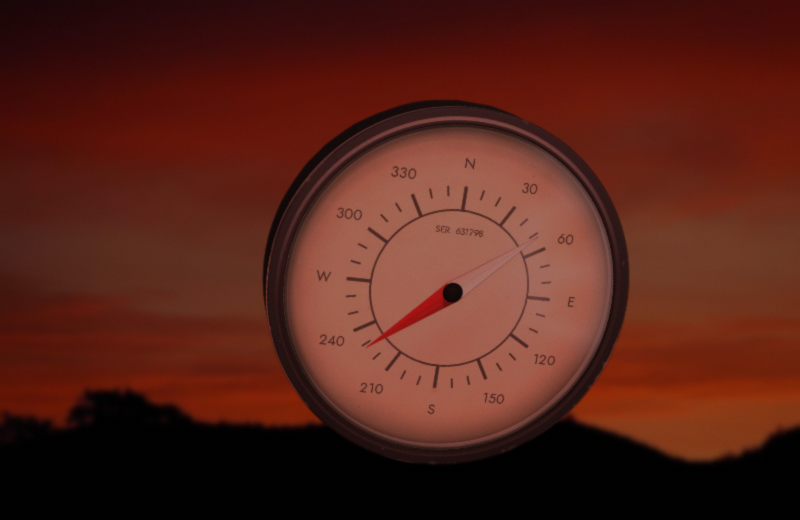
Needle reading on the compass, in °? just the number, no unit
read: 230
